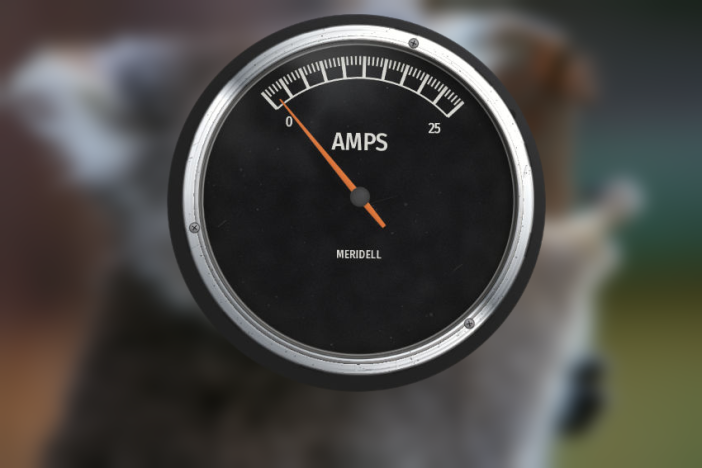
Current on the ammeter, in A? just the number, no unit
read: 1
